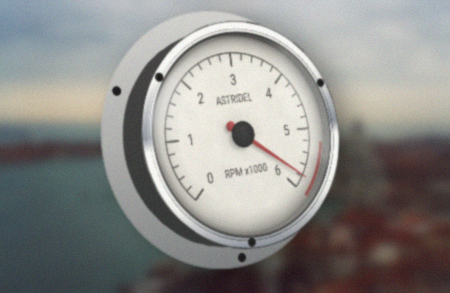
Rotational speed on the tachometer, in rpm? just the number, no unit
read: 5800
